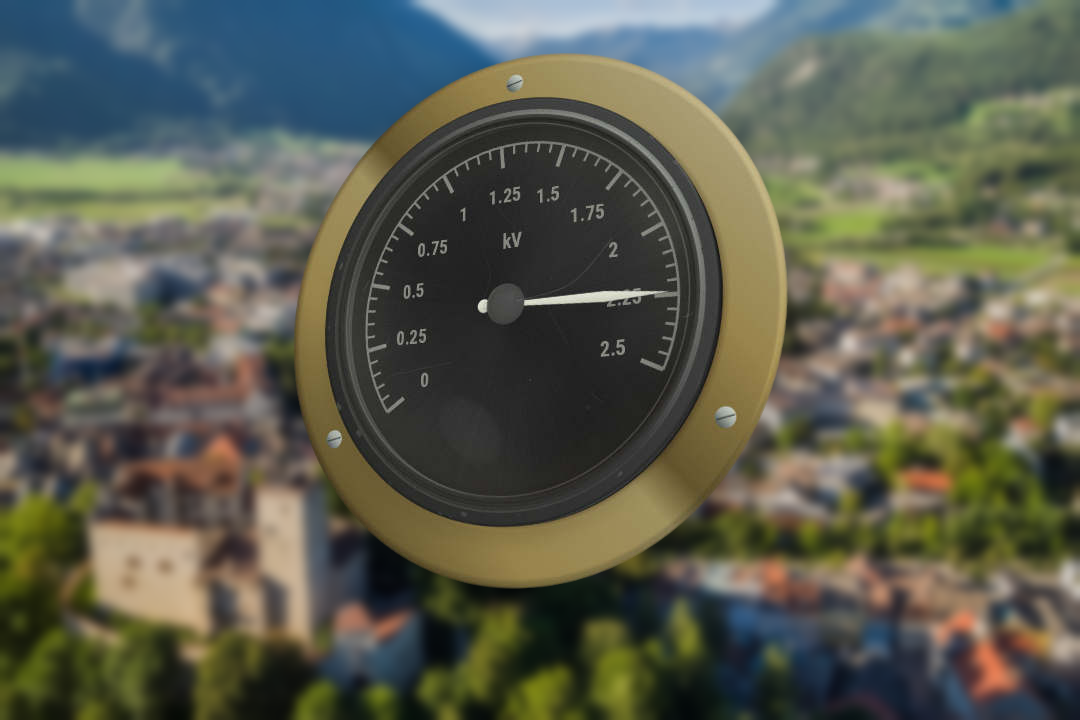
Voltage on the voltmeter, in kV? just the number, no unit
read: 2.25
